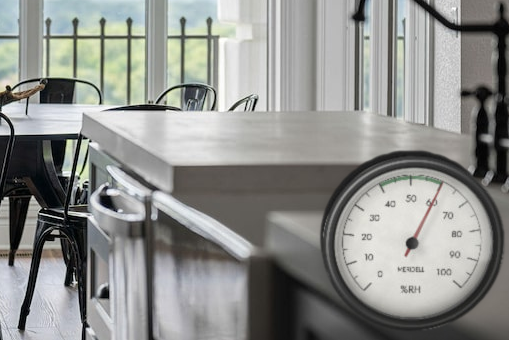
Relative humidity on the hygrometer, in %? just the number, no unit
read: 60
